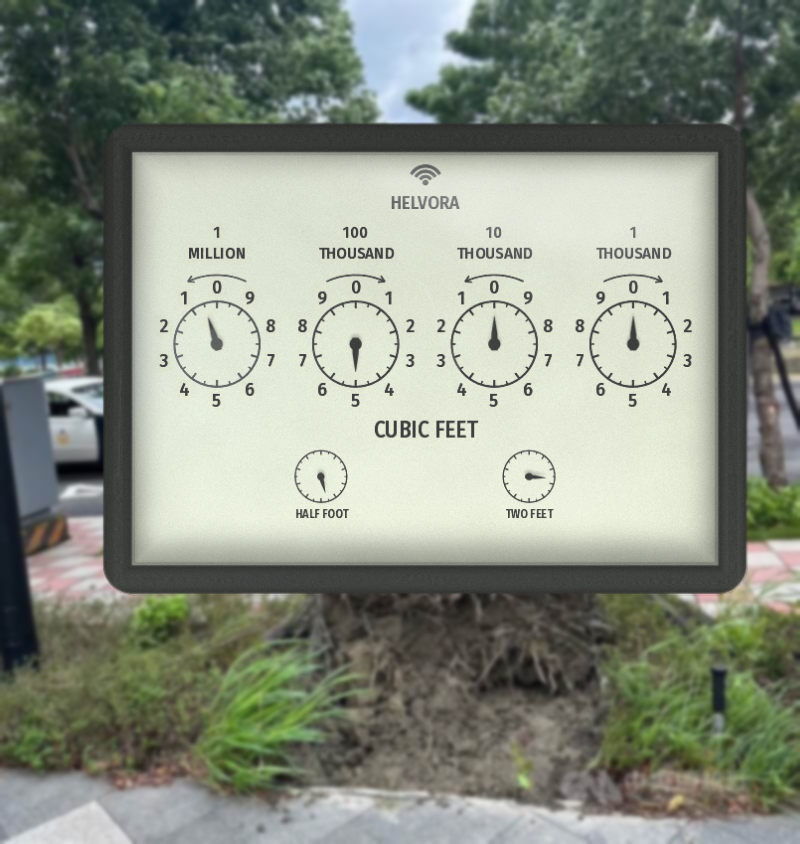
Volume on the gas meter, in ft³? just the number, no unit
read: 50000
